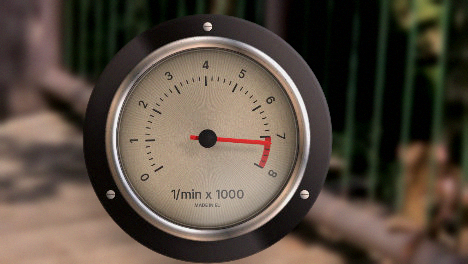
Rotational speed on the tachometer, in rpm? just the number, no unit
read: 7200
